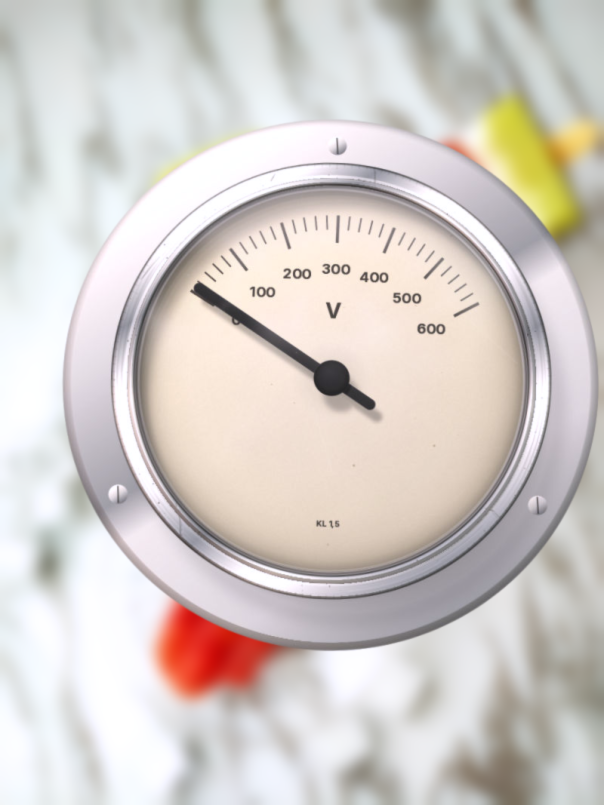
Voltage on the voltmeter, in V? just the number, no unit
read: 10
